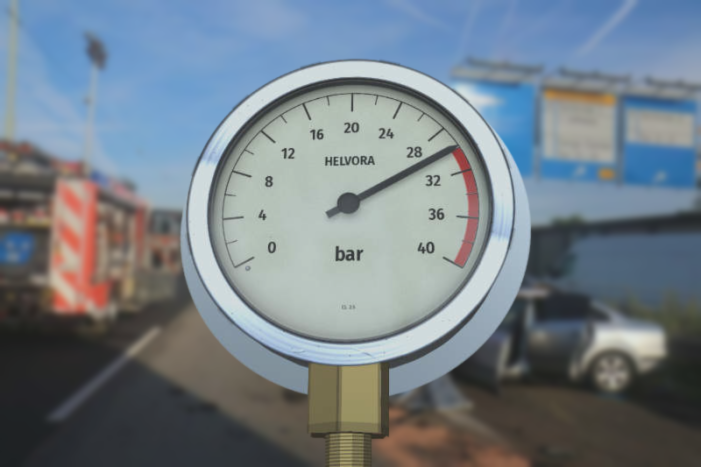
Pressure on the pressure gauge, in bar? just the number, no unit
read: 30
